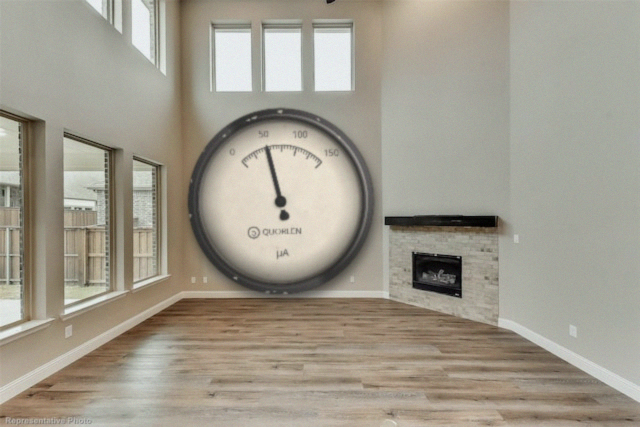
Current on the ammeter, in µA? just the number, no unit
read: 50
